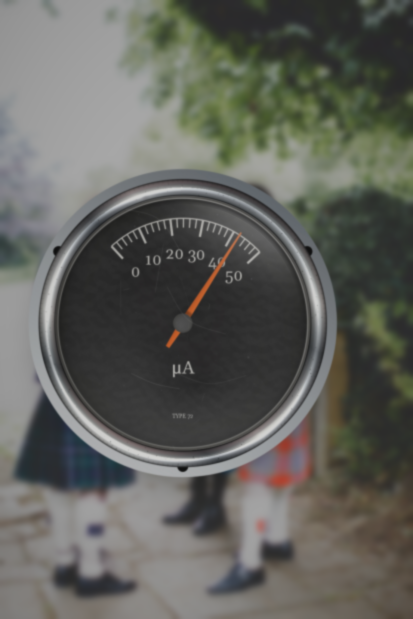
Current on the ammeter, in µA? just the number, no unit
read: 42
